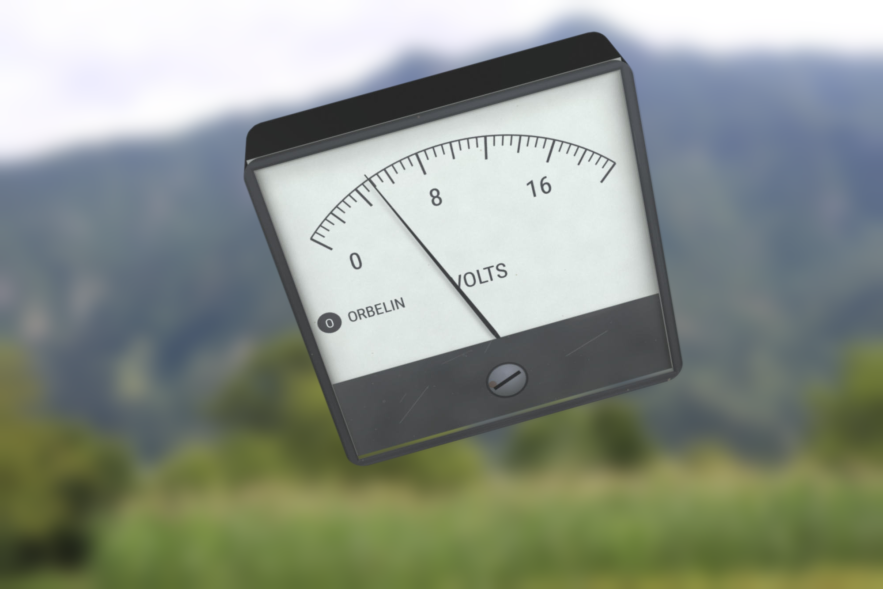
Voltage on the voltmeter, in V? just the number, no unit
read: 5
